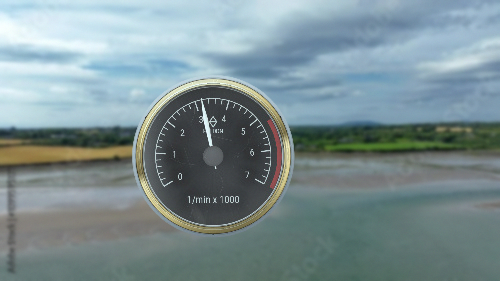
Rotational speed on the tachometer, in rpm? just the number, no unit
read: 3200
